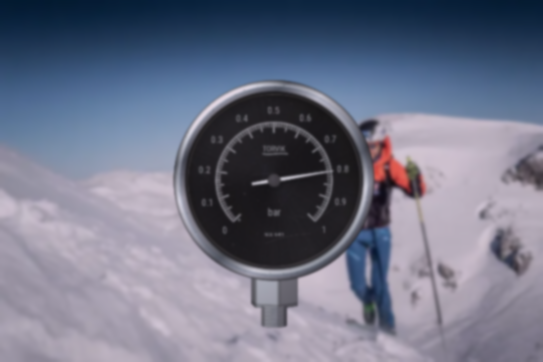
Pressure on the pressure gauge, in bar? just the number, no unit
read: 0.8
